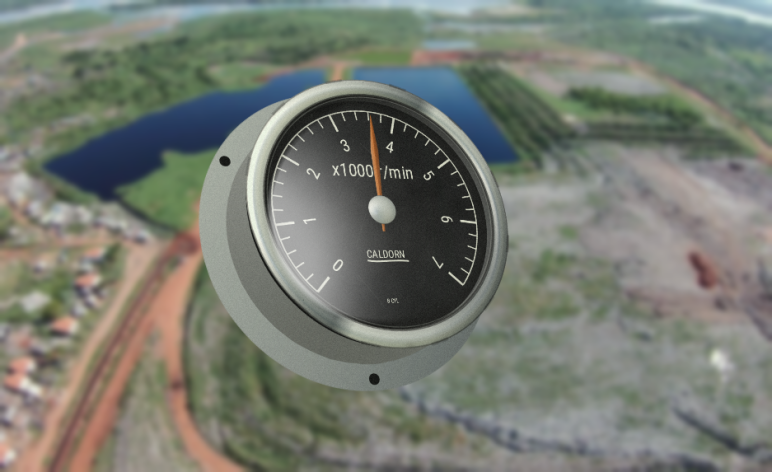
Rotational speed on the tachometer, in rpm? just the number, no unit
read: 3600
